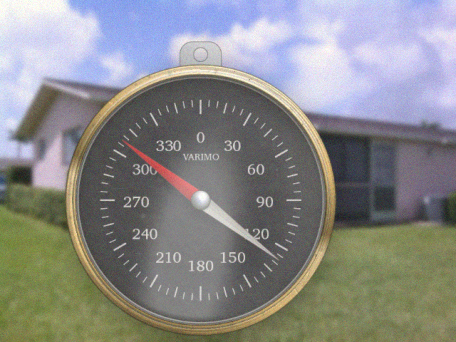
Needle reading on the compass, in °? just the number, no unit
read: 307.5
